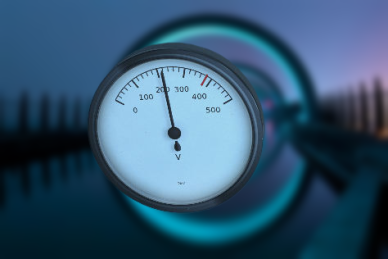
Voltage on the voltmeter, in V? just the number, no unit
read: 220
